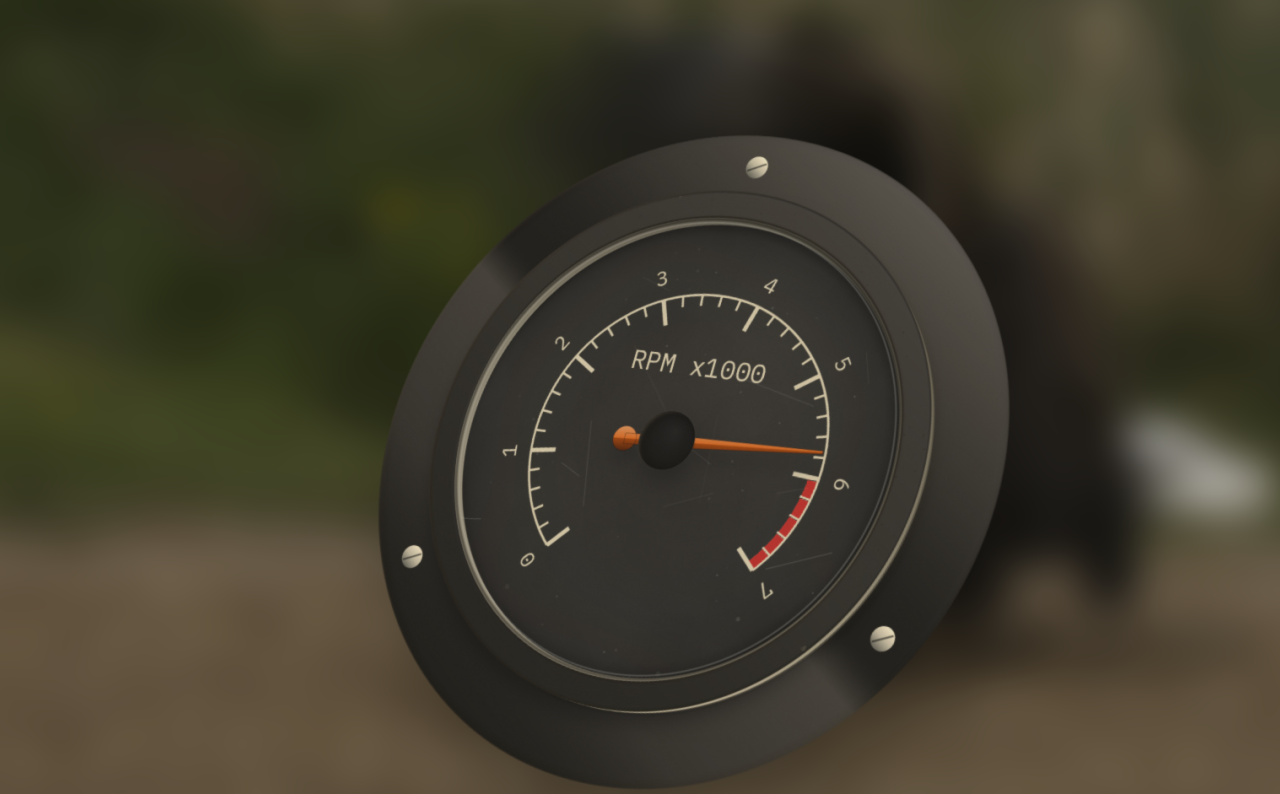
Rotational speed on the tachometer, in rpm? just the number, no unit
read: 5800
